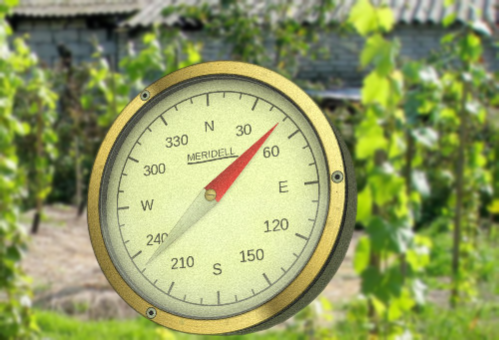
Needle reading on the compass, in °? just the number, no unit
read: 50
